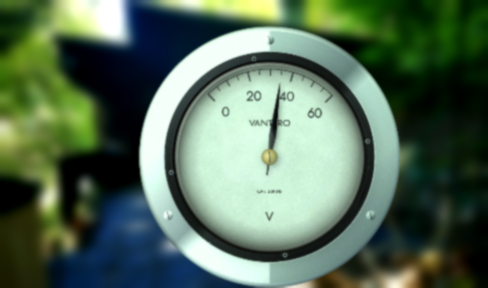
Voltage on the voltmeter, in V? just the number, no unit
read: 35
